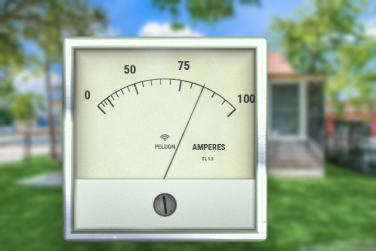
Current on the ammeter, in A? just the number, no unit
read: 85
